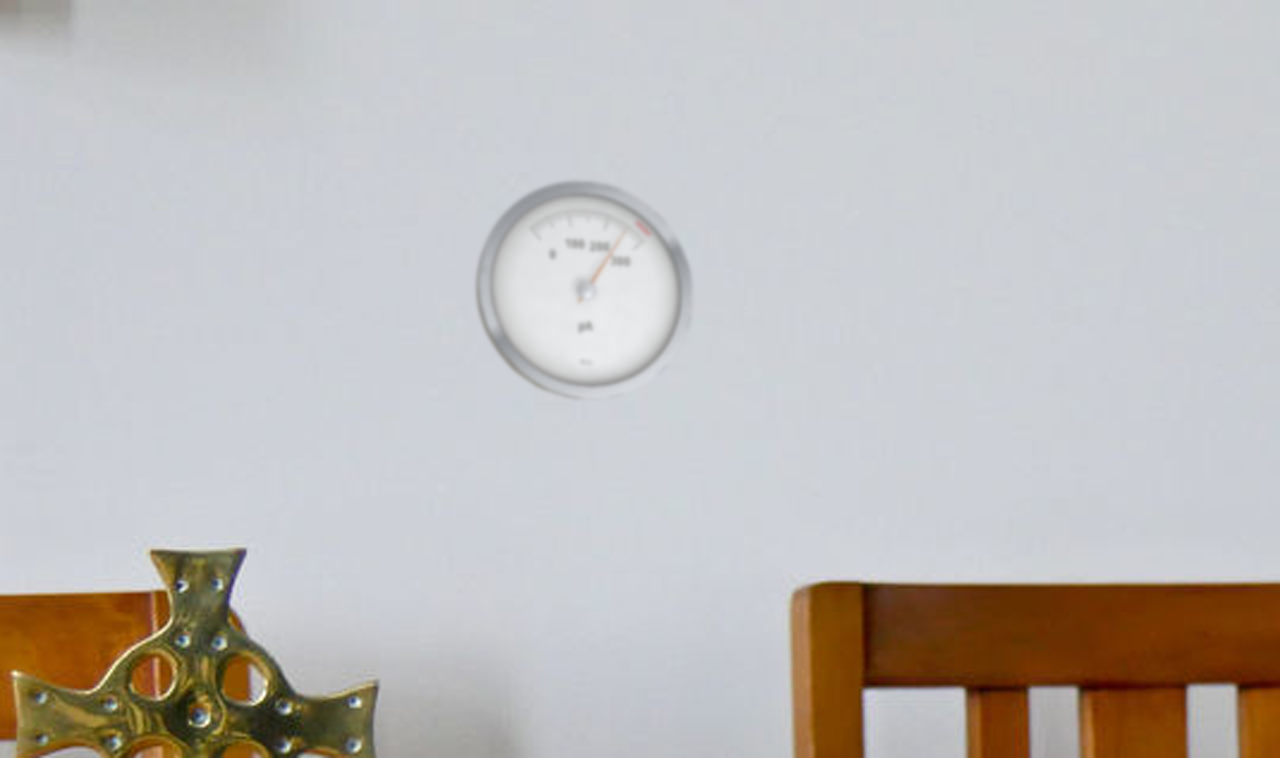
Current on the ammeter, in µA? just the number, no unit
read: 250
